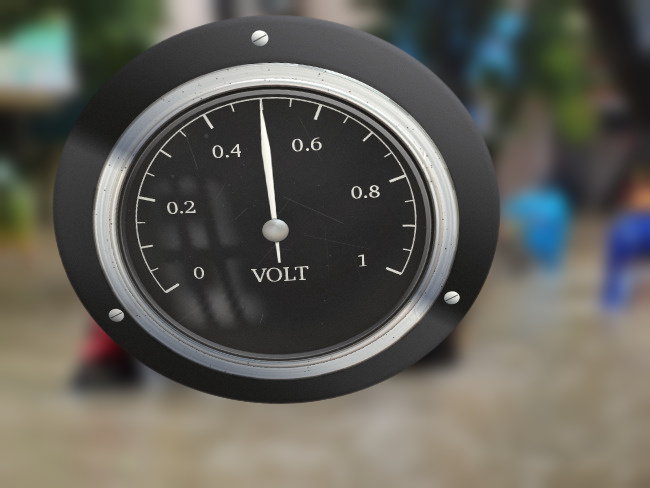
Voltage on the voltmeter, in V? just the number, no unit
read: 0.5
